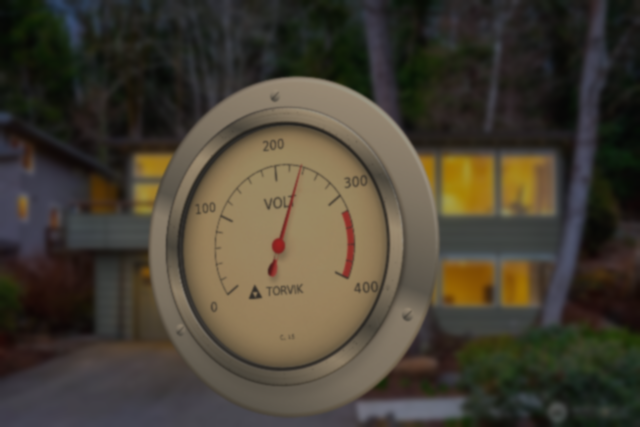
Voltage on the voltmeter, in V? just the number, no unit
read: 240
